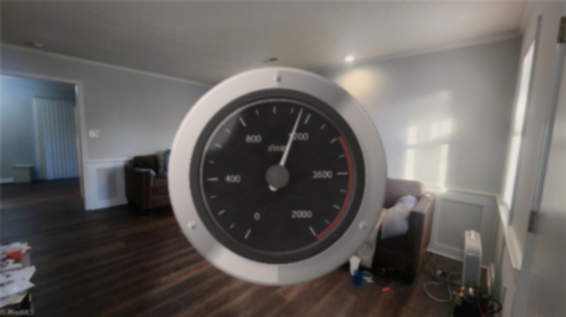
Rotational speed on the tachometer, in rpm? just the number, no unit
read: 1150
